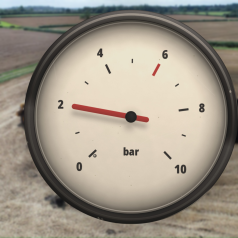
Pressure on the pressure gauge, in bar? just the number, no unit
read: 2
